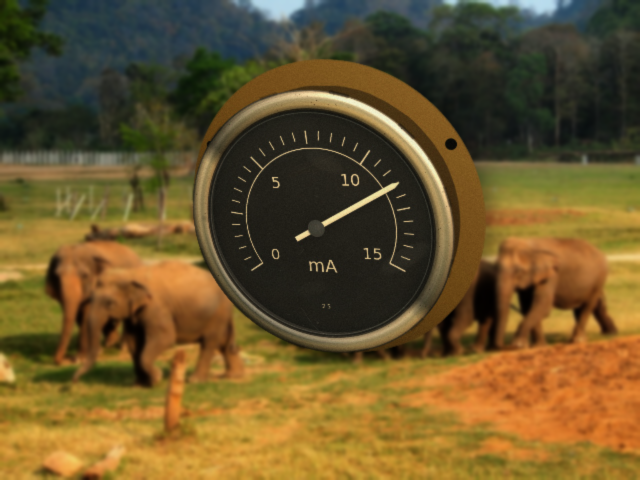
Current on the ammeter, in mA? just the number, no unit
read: 11.5
